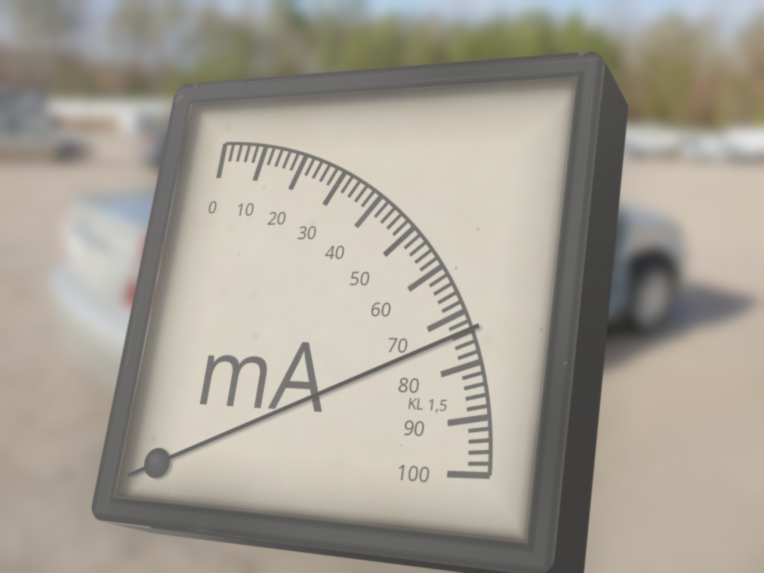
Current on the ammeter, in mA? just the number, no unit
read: 74
